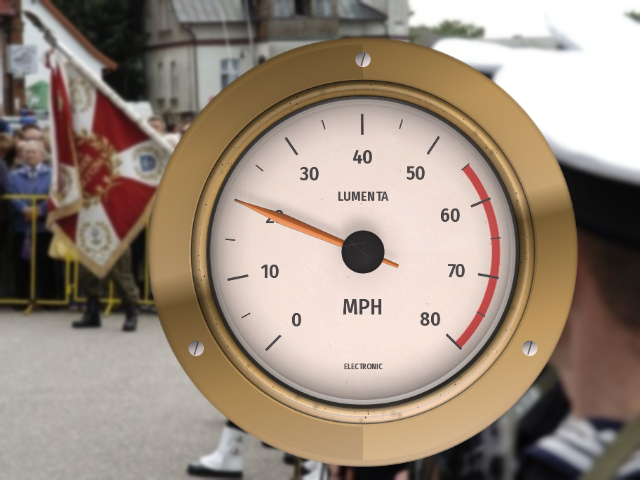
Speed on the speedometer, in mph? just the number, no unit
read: 20
